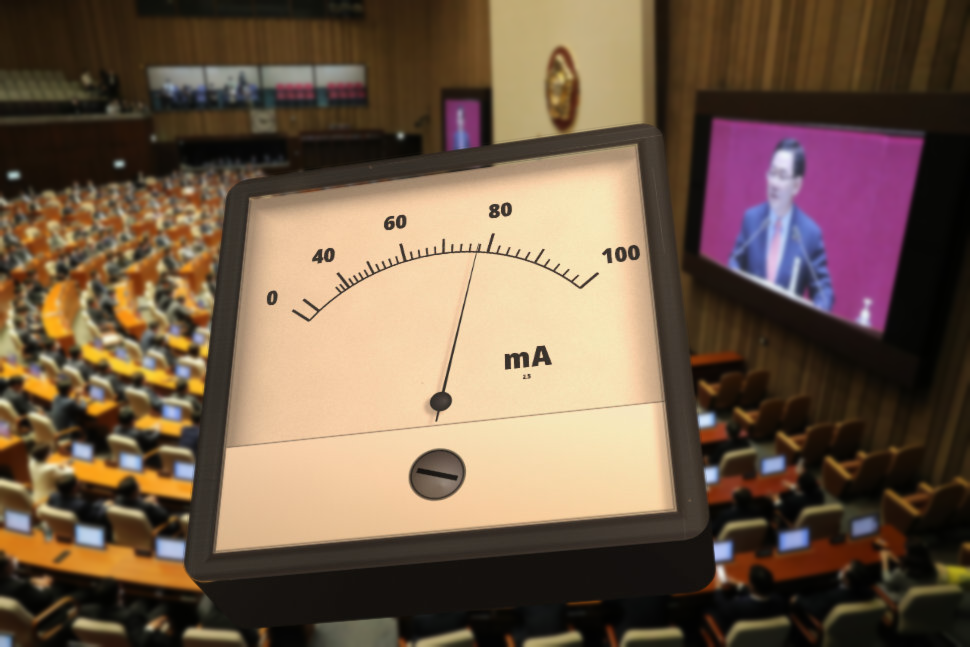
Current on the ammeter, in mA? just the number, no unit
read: 78
